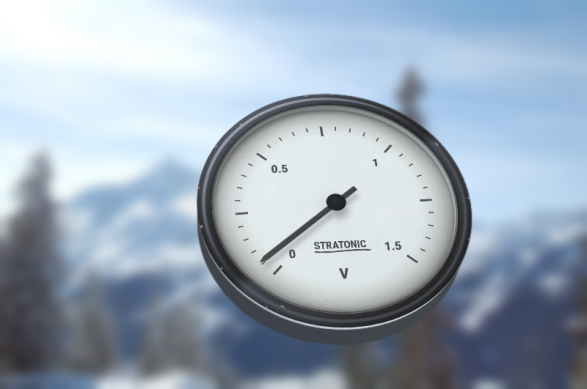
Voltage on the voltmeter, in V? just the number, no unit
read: 0.05
